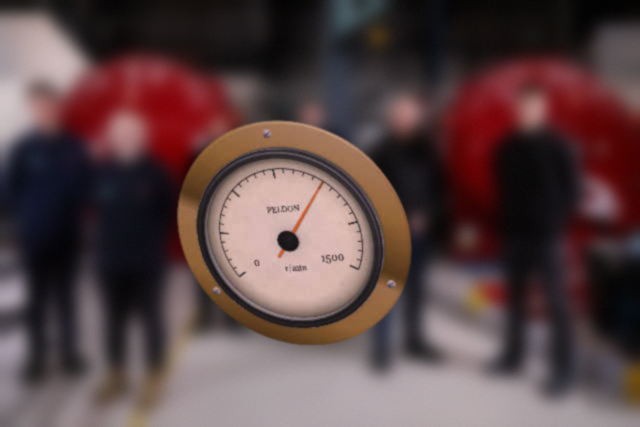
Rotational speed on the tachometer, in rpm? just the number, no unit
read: 1000
